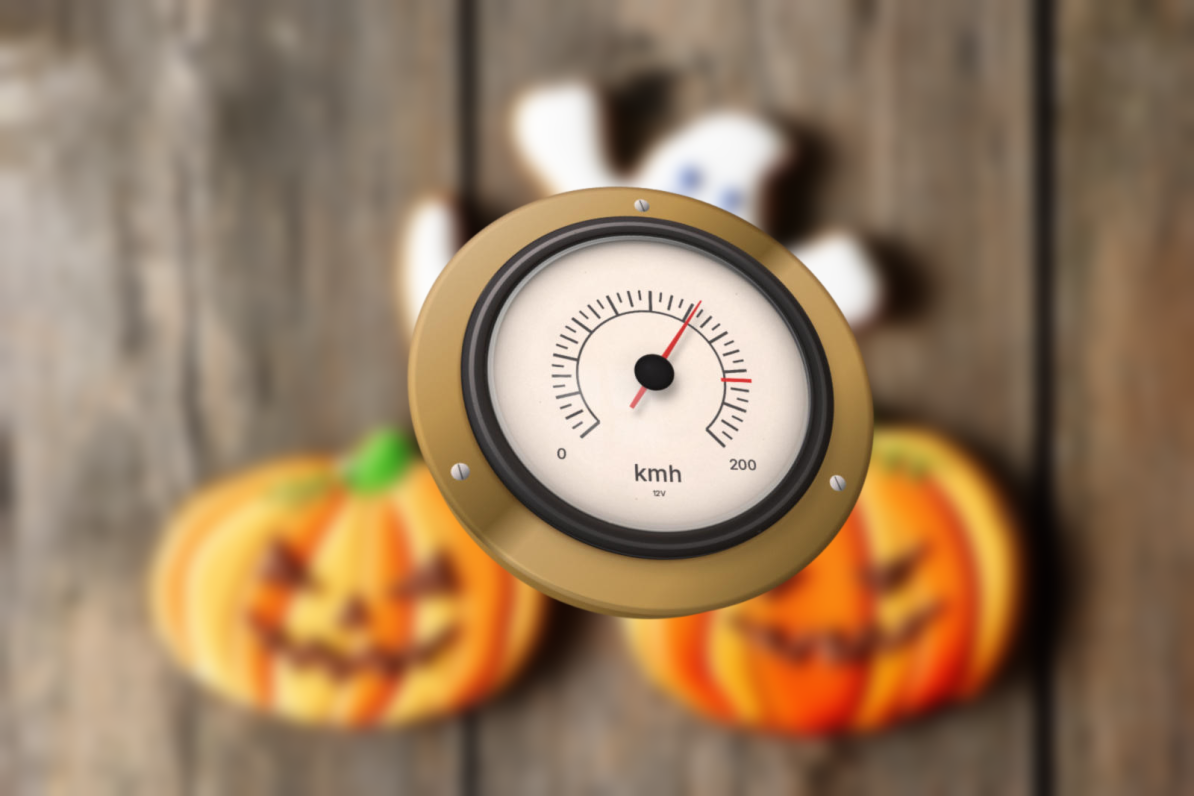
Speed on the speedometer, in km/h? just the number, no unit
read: 122.5
